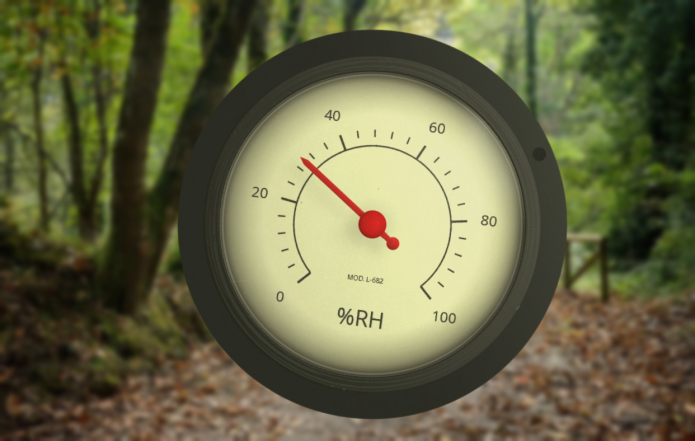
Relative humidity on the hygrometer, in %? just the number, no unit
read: 30
